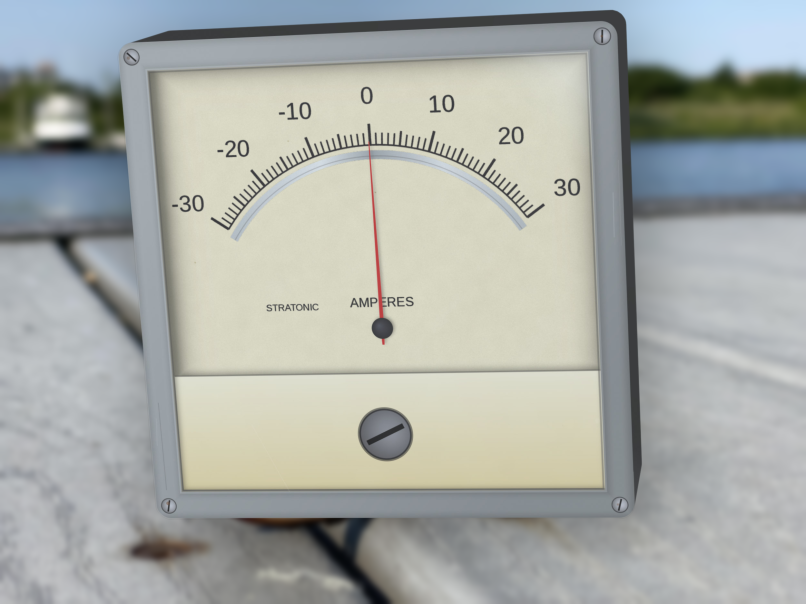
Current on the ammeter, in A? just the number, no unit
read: 0
